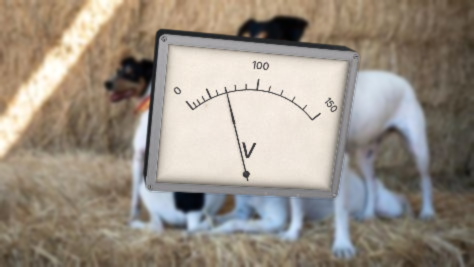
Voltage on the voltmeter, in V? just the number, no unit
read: 70
